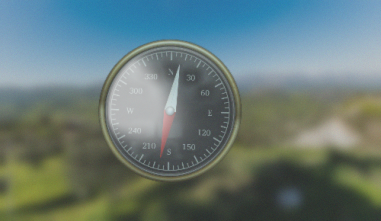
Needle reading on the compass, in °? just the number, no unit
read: 190
